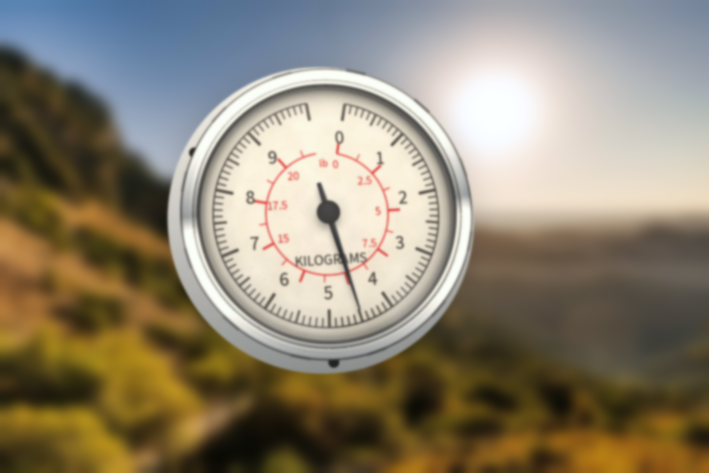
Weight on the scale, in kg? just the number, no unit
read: 4.5
